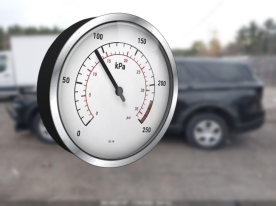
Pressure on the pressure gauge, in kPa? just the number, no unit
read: 90
